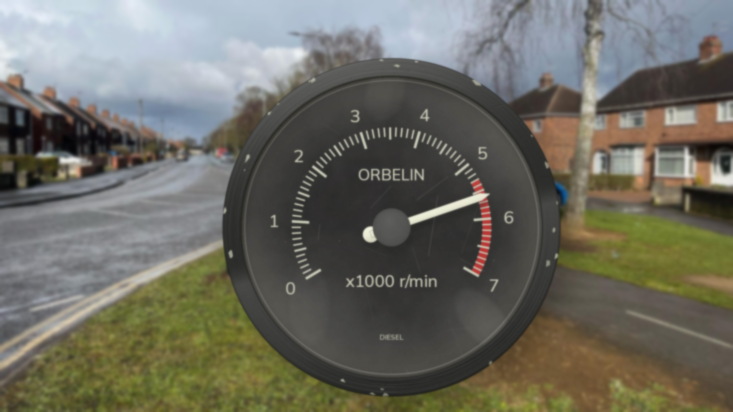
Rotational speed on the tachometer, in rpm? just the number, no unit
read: 5600
